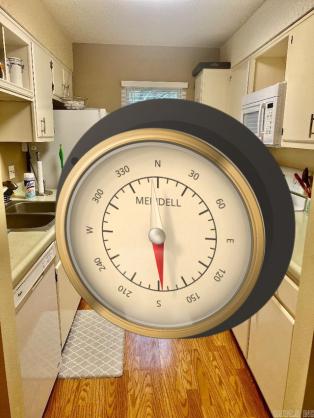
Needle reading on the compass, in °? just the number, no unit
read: 175
